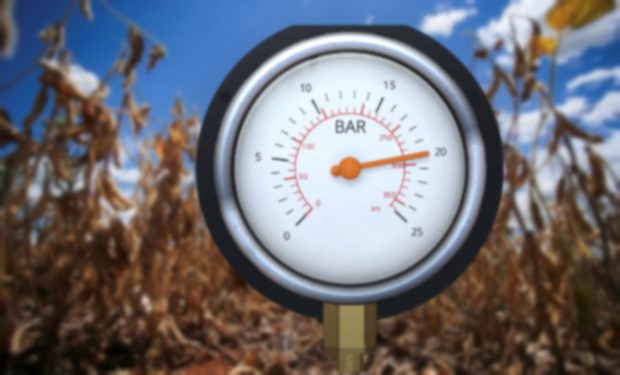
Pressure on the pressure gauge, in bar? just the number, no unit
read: 20
